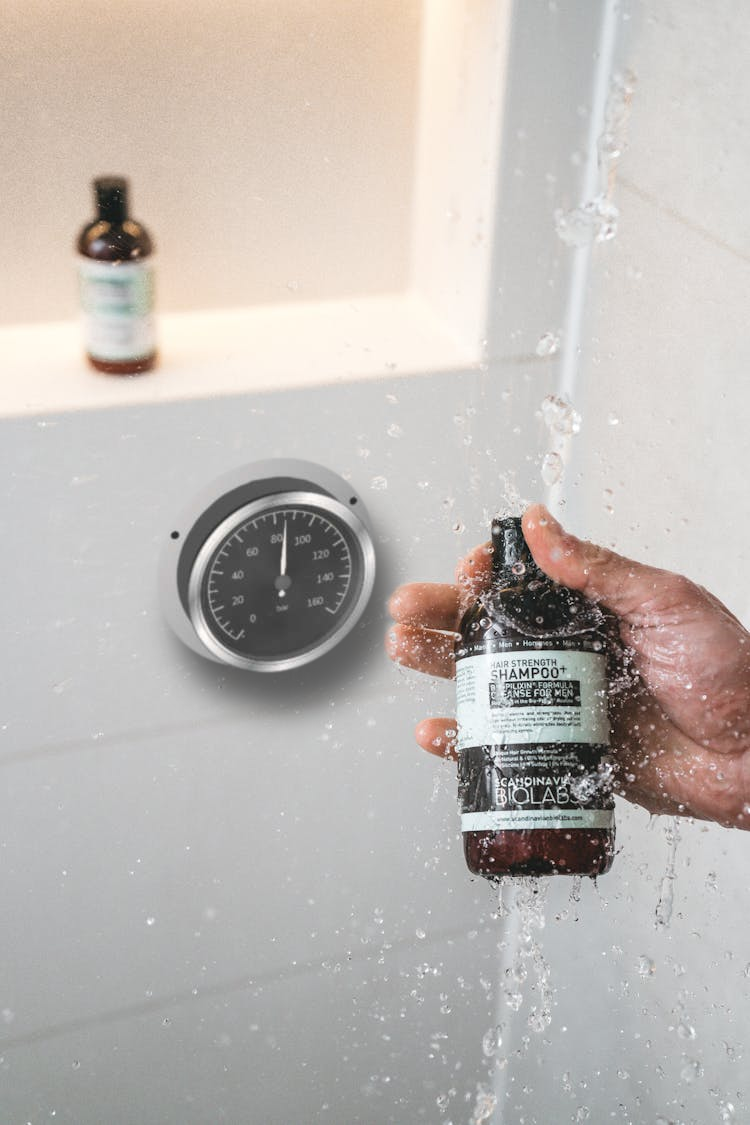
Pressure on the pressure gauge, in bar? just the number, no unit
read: 85
